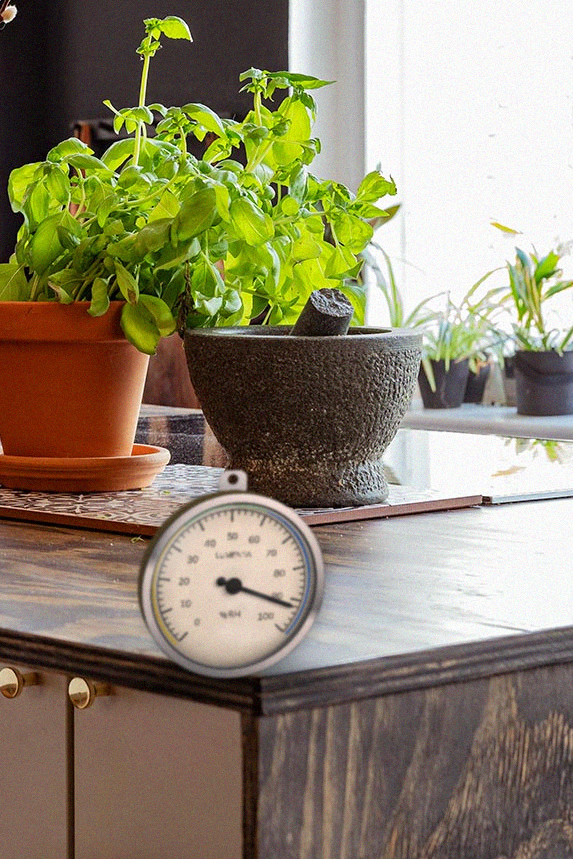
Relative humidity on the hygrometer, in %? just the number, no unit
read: 92
